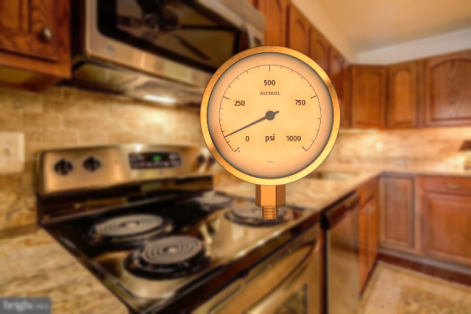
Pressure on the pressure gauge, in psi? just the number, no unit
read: 75
